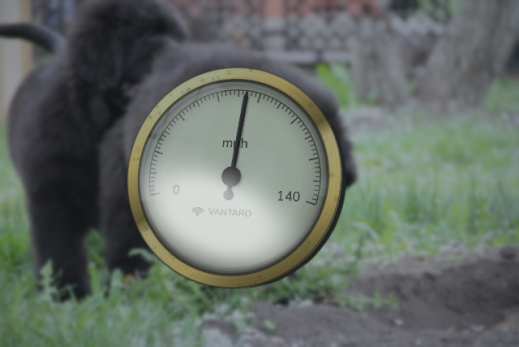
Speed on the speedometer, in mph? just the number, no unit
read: 74
